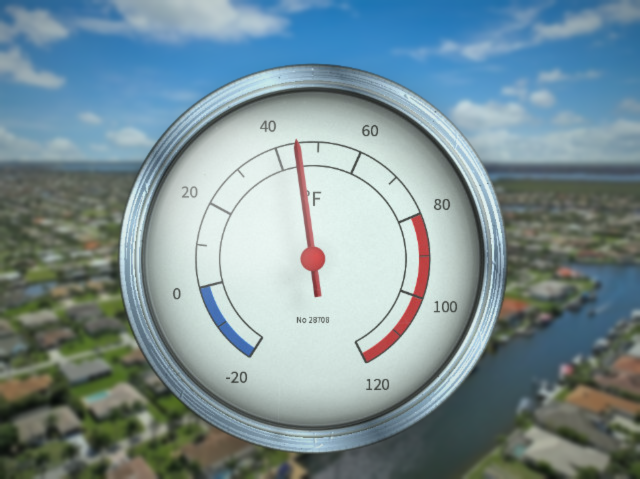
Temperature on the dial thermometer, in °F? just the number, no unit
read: 45
